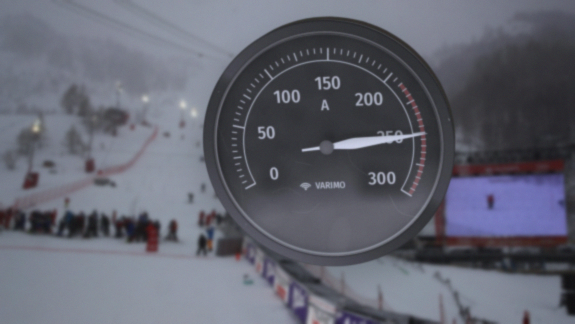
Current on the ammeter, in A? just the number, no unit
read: 250
